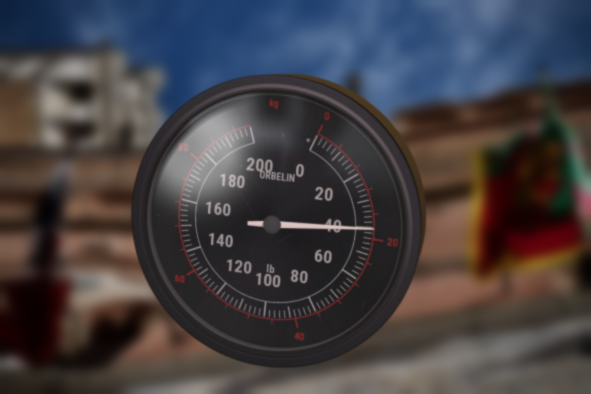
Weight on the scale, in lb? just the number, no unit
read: 40
